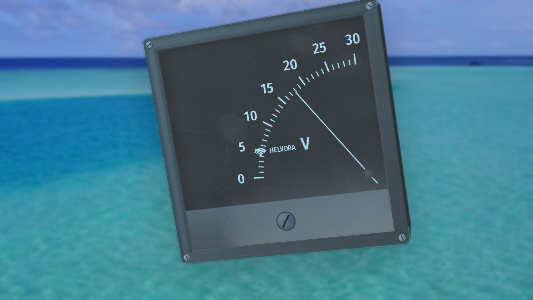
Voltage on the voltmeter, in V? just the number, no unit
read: 18
